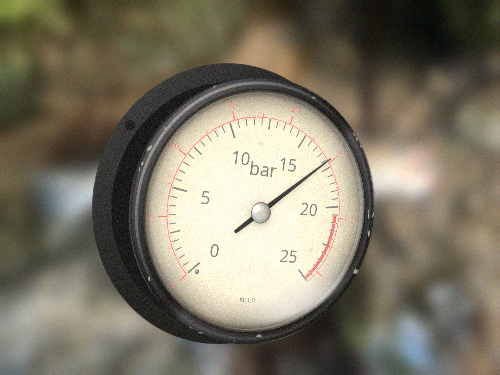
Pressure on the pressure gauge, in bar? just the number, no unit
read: 17
